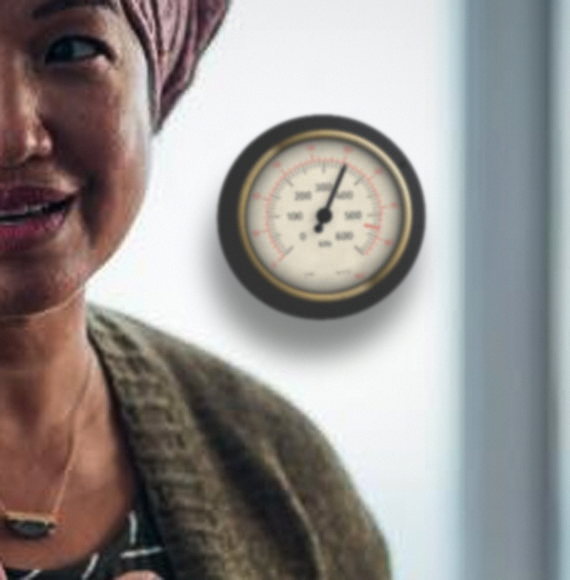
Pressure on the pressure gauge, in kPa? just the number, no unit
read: 350
